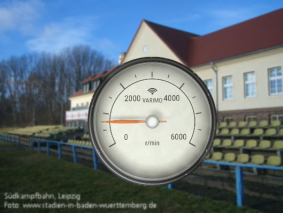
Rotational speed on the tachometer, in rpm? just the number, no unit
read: 750
